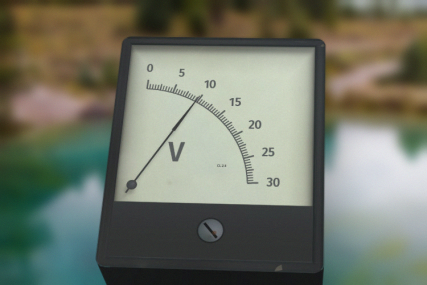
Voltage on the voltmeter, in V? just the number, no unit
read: 10
